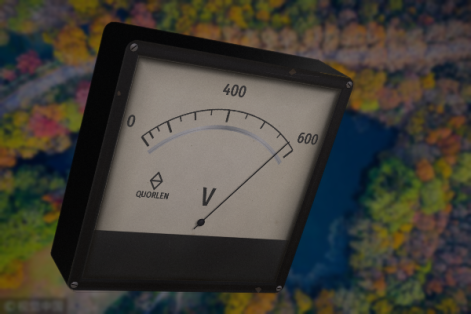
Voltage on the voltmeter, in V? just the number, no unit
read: 575
